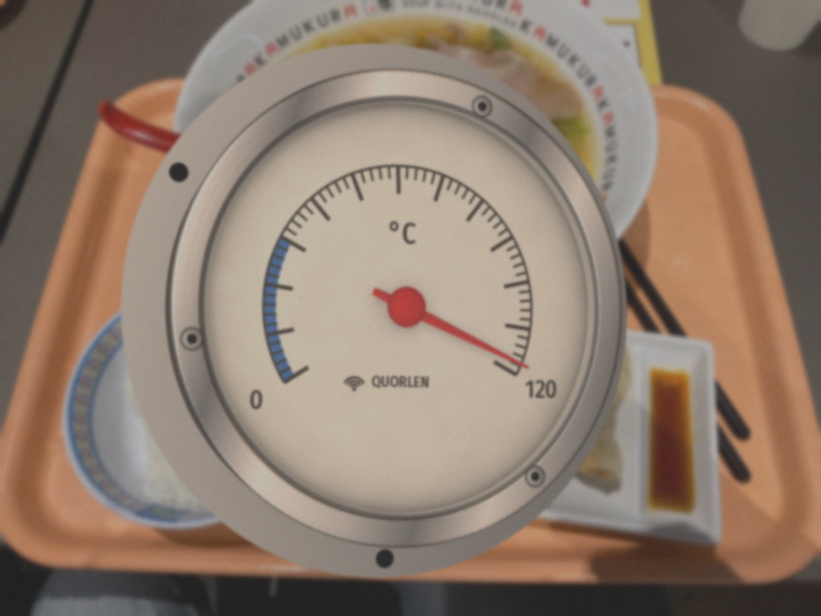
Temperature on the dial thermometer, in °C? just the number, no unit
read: 118
